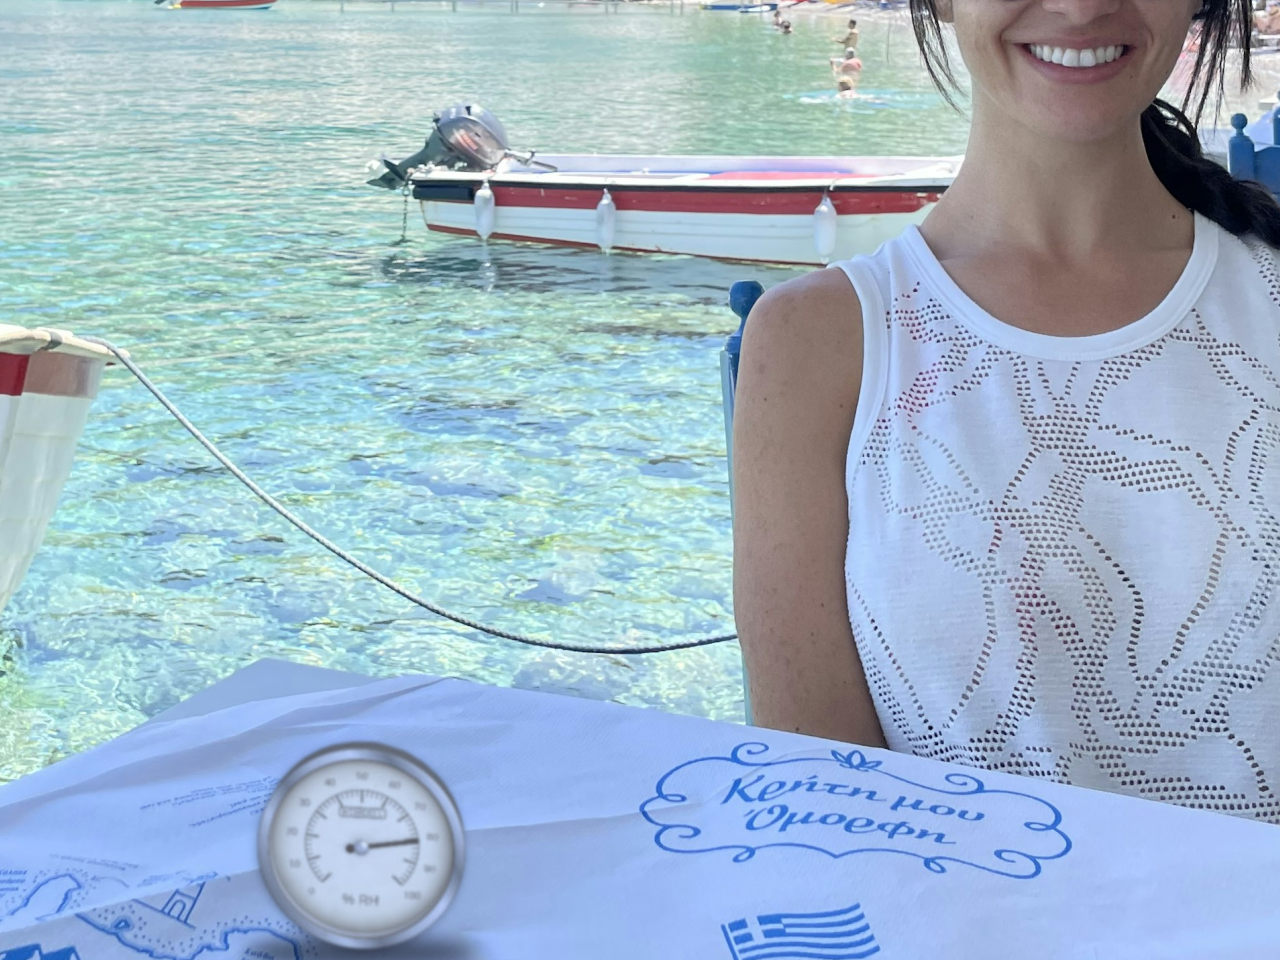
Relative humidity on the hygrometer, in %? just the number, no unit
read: 80
